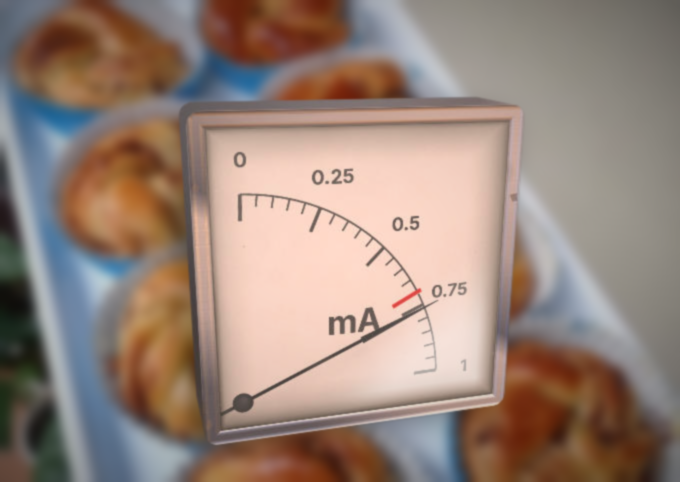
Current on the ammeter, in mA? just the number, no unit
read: 0.75
